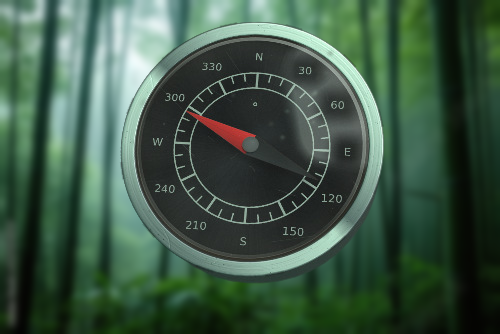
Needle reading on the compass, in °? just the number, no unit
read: 295
